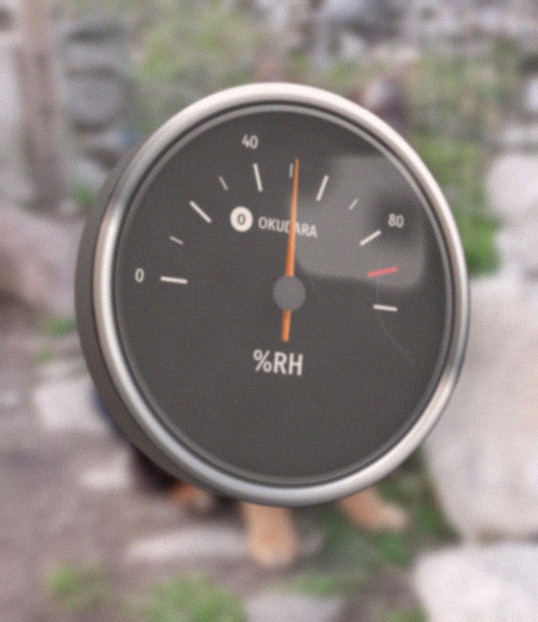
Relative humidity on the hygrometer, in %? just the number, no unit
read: 50
